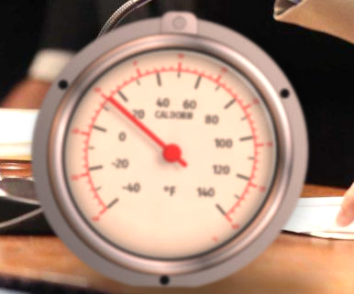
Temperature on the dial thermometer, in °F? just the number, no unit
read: 15
